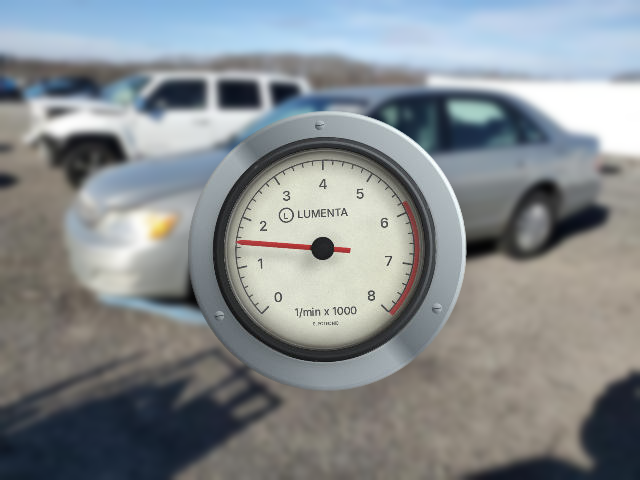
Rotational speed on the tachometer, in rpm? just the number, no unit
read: 1500
